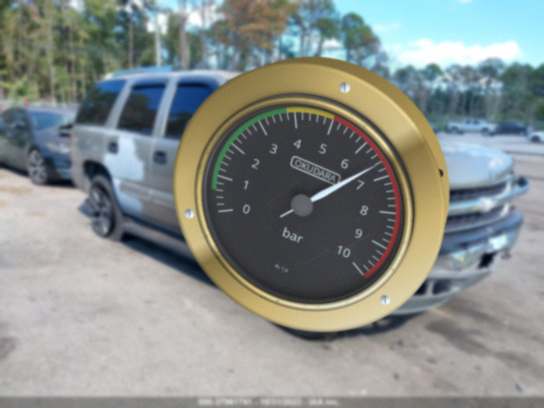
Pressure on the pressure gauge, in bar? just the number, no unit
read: 6.6
